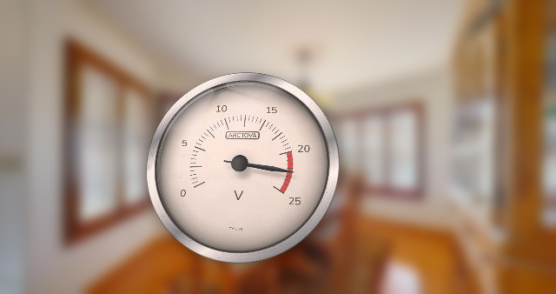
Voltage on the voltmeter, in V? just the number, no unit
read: 22.5
